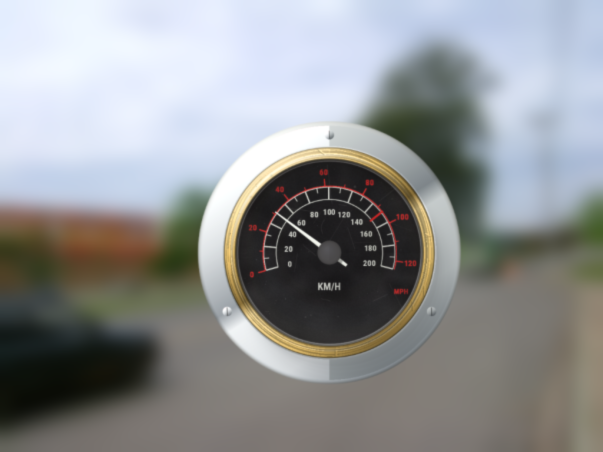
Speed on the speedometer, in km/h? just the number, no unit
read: 50
